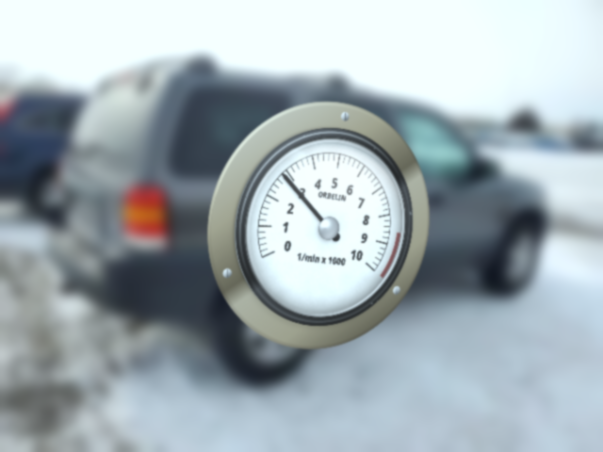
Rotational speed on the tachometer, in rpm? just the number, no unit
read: 2800
